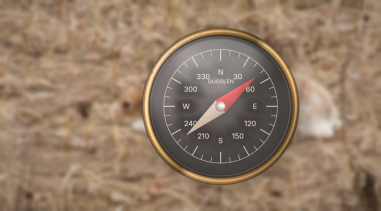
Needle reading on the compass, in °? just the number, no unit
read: 50
